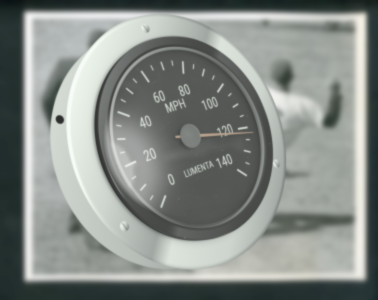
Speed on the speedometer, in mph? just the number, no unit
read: 122.5
